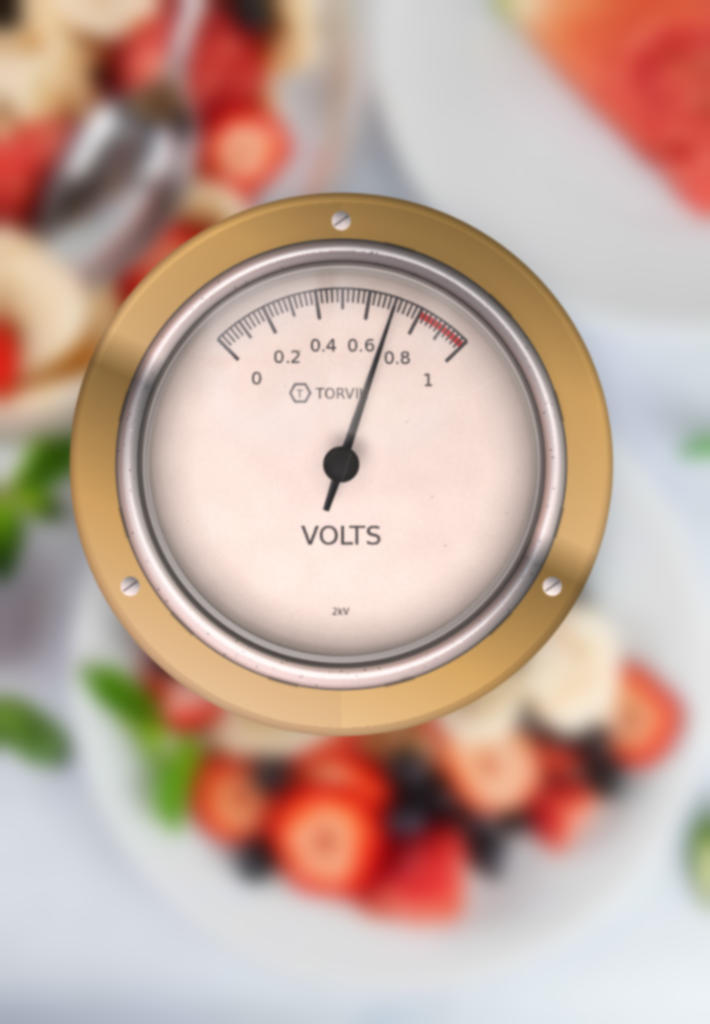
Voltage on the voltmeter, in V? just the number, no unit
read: 0.7
